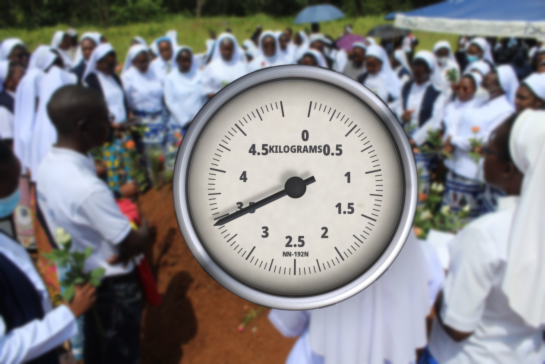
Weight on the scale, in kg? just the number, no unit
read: 3.45
